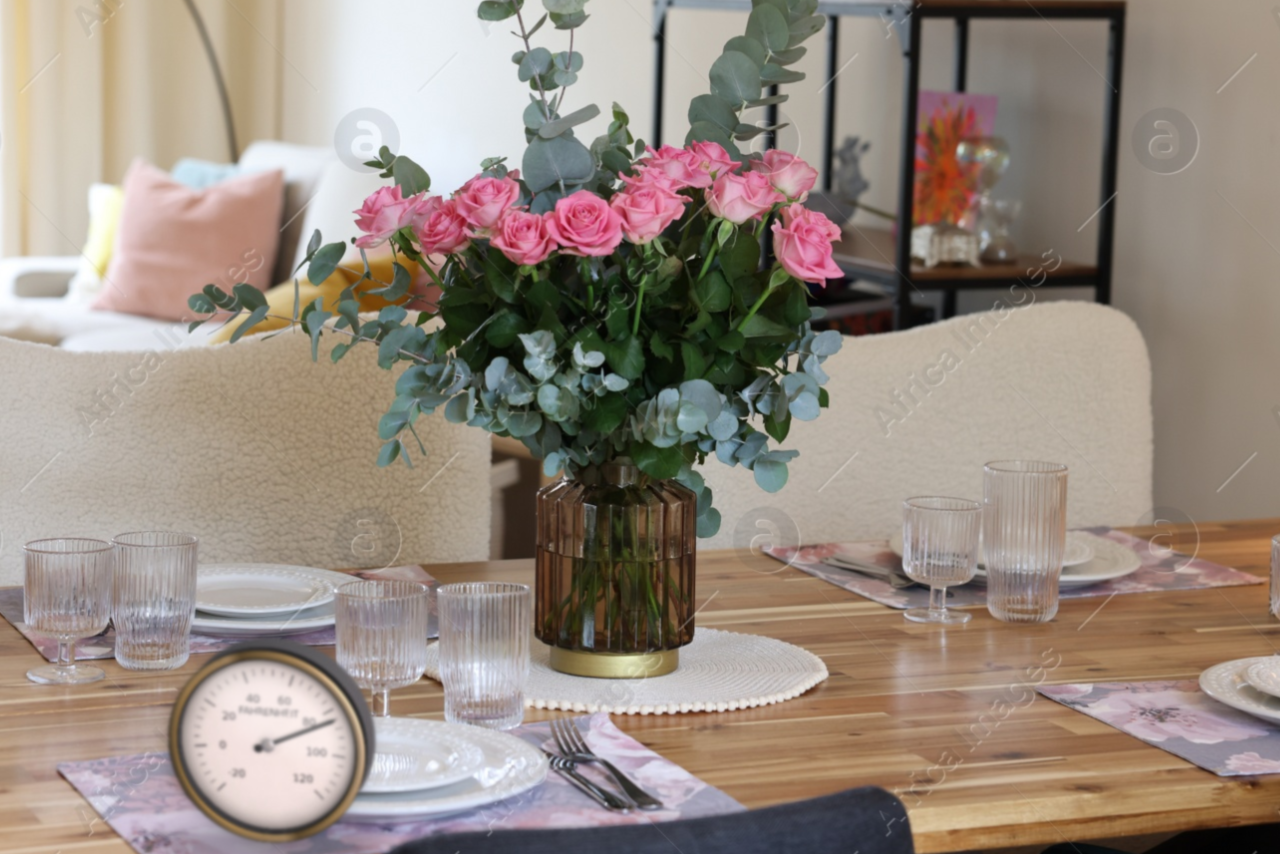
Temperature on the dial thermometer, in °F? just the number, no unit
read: 84
